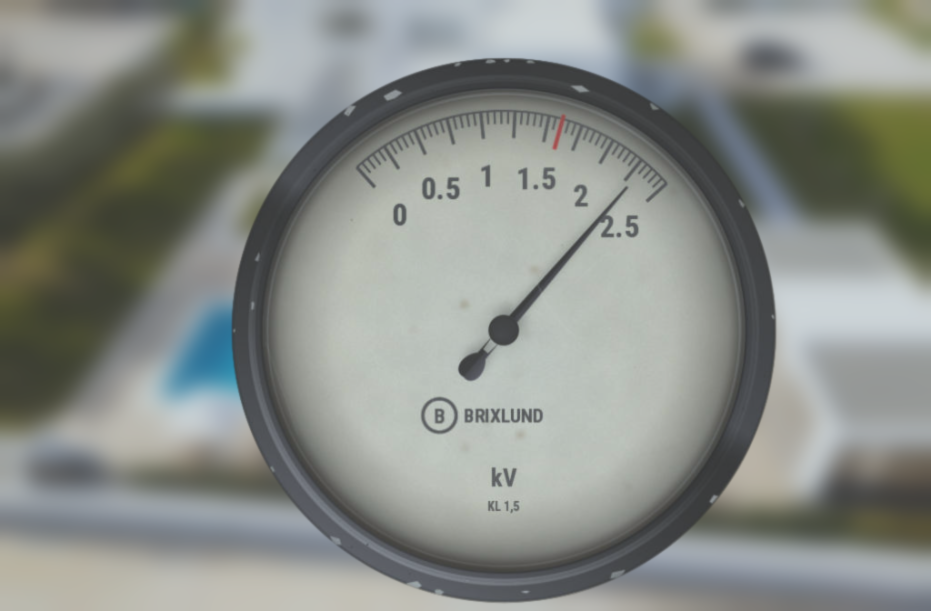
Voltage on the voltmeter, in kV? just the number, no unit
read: 2.3
